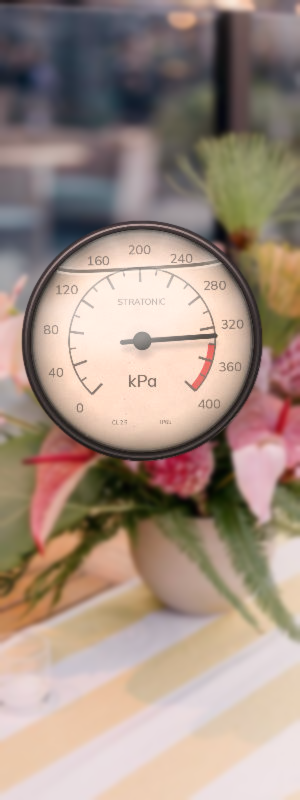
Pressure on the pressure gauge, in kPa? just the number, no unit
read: 330
